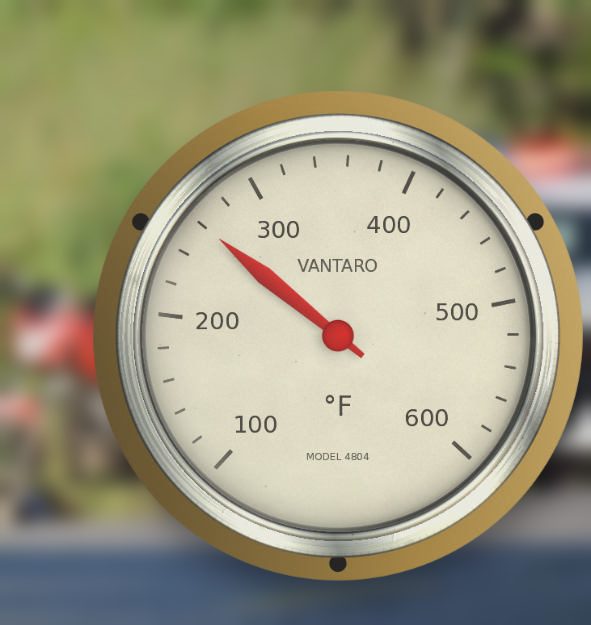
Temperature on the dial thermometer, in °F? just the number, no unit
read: 260
